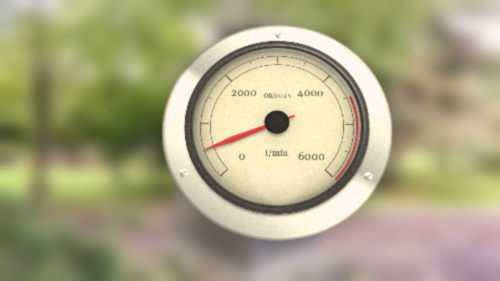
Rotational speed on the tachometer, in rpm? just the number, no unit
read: 500
